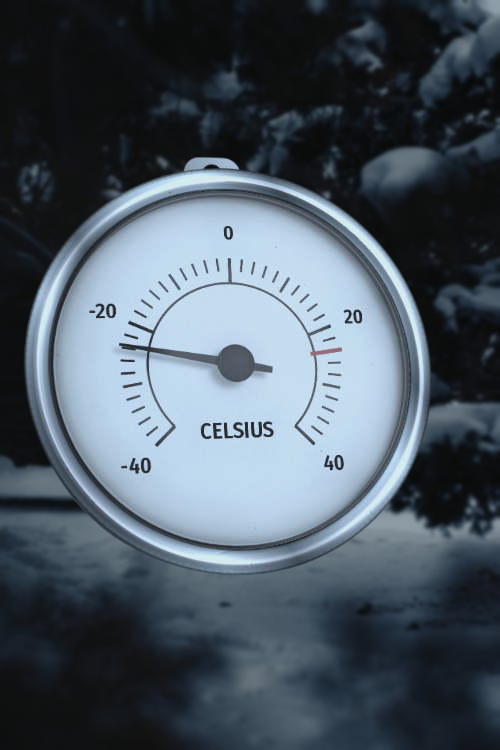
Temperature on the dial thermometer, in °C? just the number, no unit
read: -24
